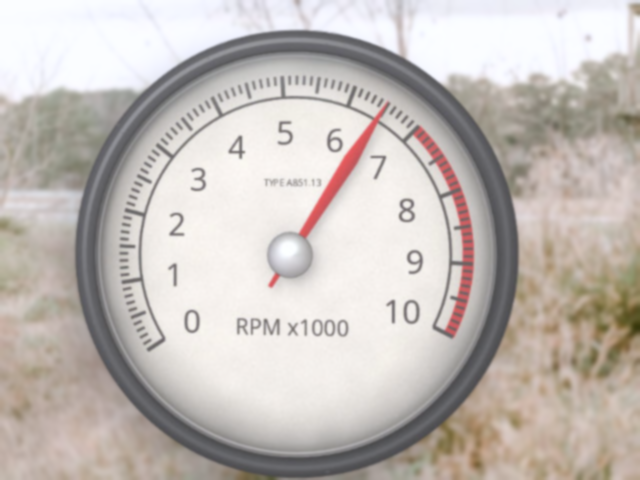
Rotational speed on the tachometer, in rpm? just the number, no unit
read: 6500
